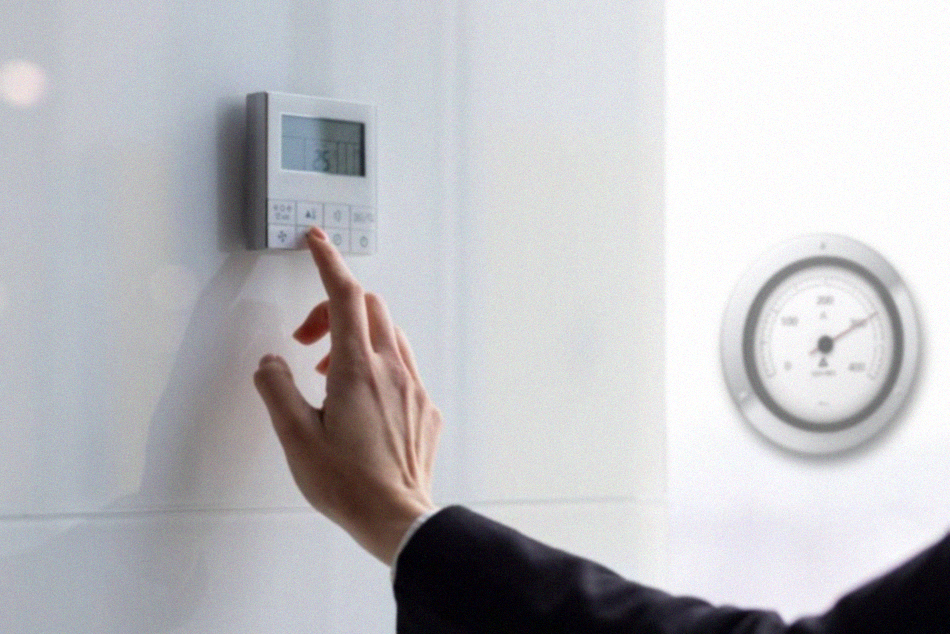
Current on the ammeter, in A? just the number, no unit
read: 300
